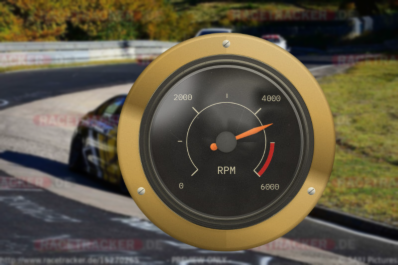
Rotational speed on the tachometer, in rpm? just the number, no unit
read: 4500
